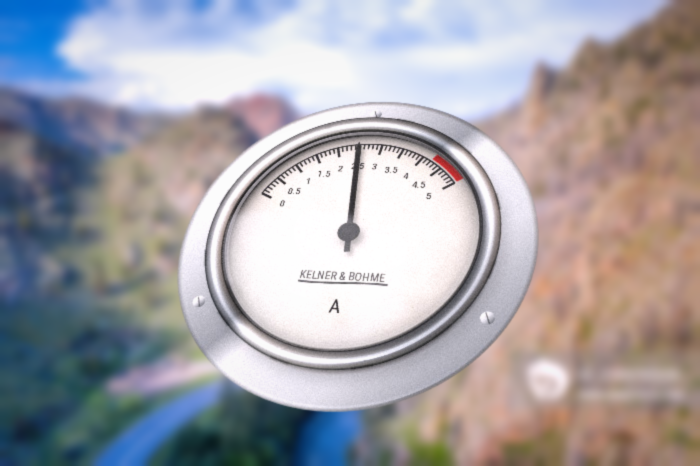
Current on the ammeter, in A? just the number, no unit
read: 2.5
